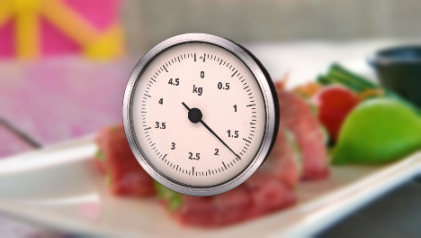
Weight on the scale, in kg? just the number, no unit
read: 1.75
